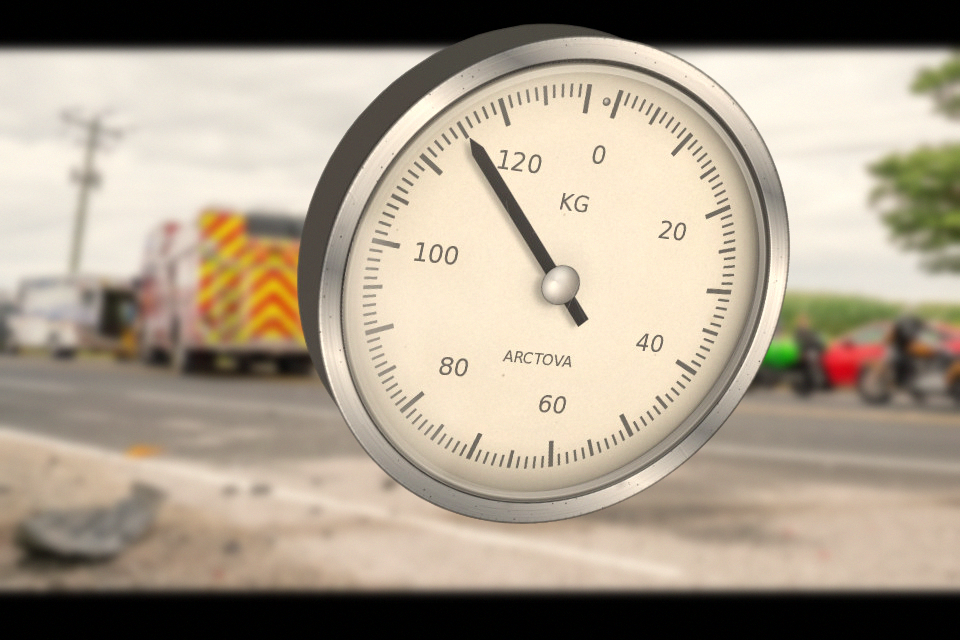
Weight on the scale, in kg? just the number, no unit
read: 115
